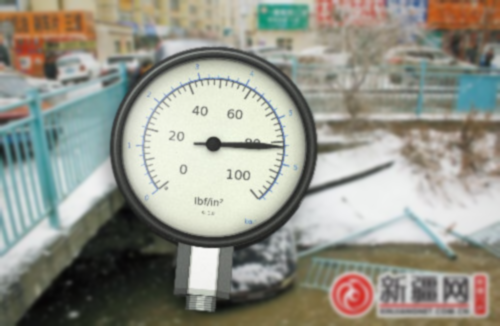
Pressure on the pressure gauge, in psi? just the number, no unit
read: 82
